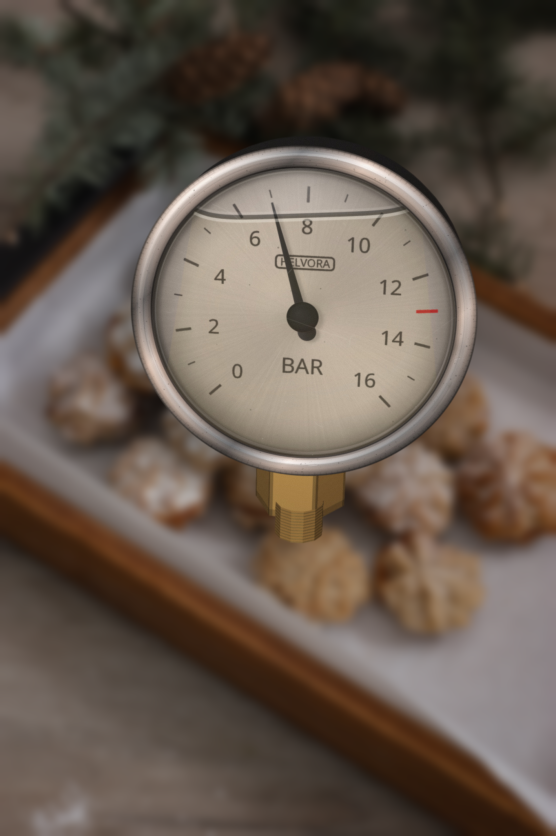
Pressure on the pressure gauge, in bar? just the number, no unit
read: 7
